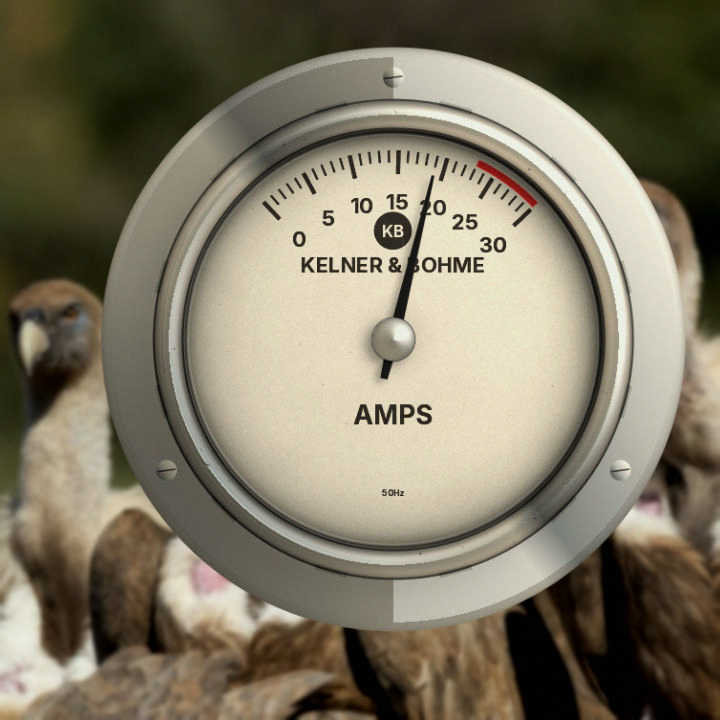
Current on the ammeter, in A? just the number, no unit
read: 19
